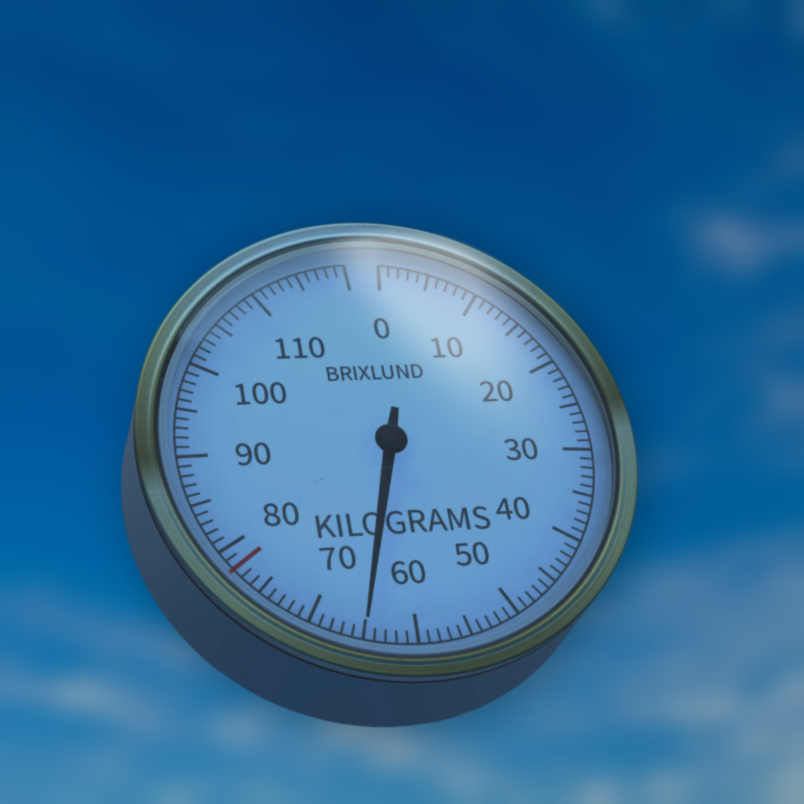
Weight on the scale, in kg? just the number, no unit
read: 65
